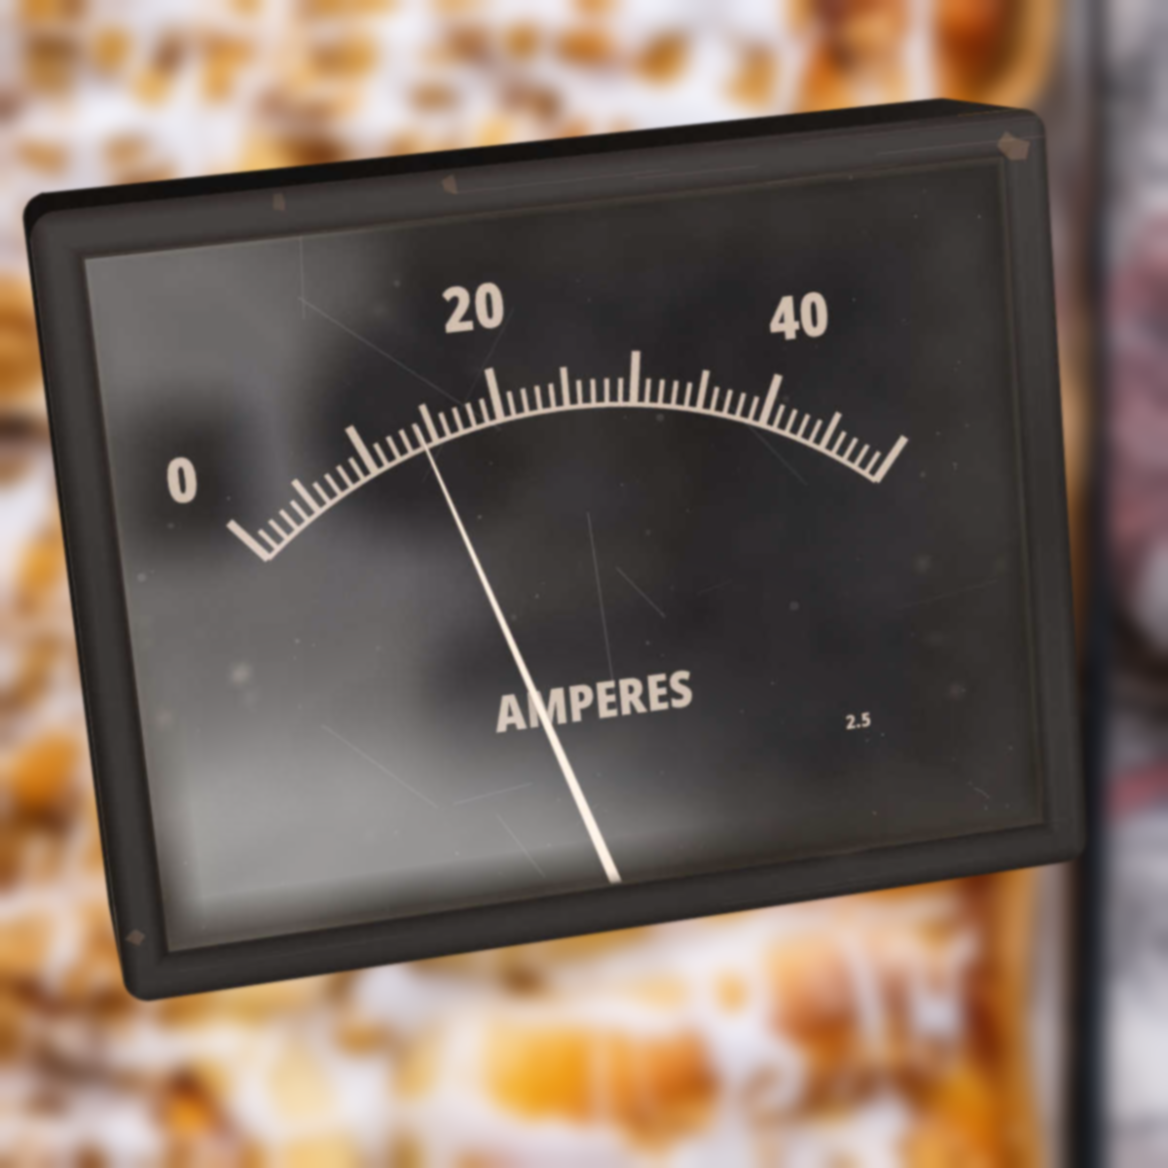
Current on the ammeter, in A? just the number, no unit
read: 14
